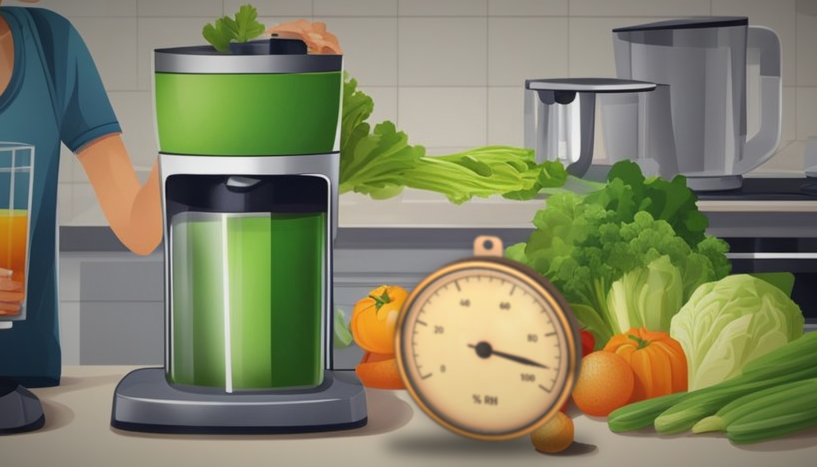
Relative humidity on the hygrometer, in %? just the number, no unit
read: 92
